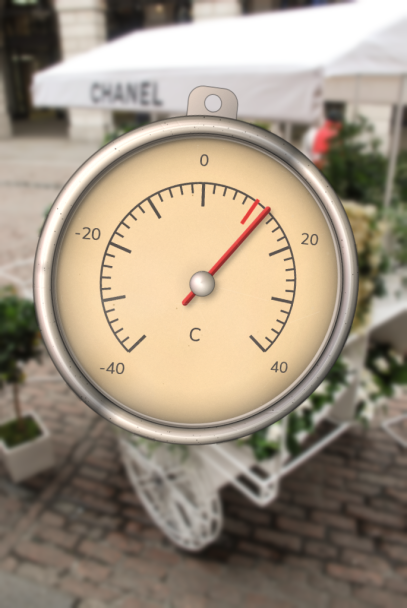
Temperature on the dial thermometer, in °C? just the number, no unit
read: 12
